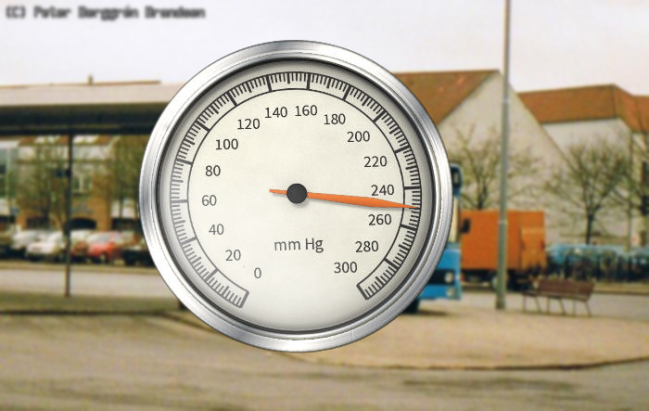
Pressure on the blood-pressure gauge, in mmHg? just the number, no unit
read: 250
